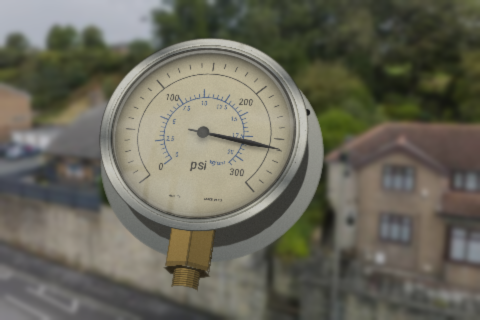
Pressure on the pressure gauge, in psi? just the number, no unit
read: 260
